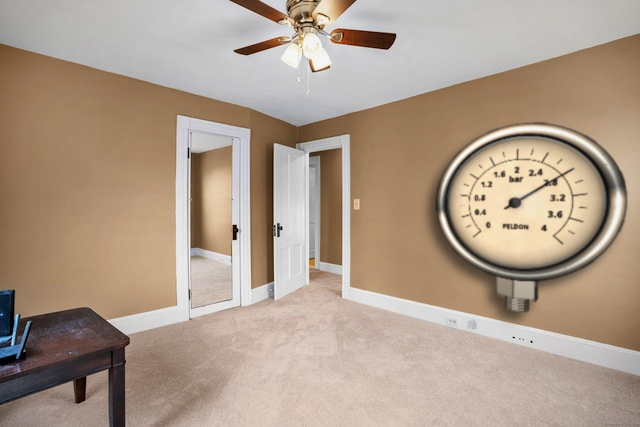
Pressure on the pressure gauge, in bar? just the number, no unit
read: 2.8
